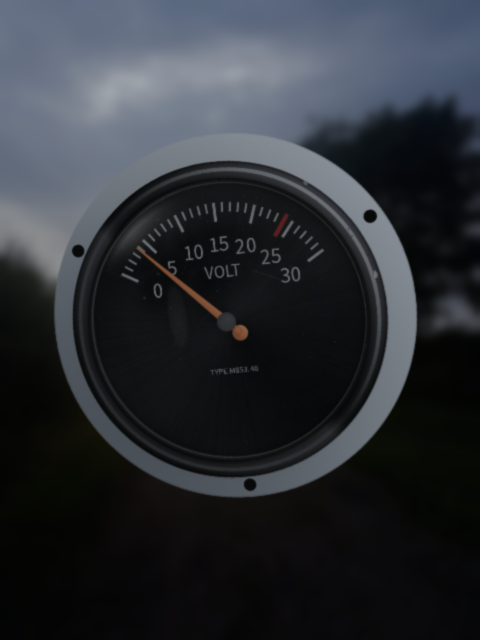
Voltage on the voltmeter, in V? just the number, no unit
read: 4
